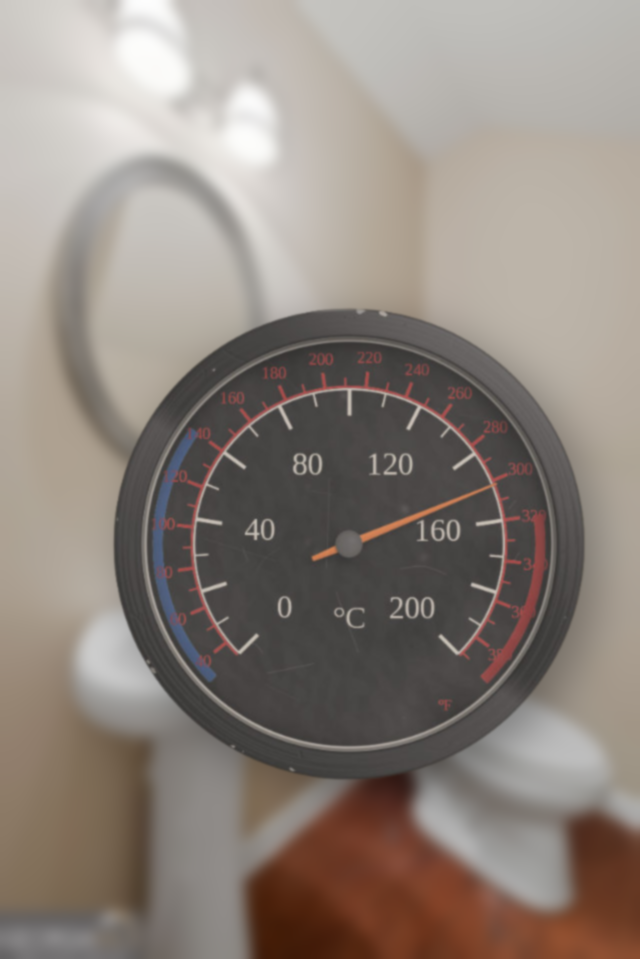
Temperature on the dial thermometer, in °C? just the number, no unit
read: 150
